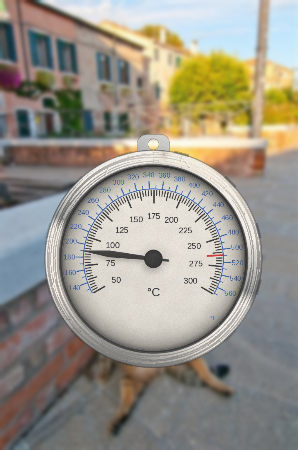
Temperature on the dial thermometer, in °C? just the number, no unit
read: 87.5
